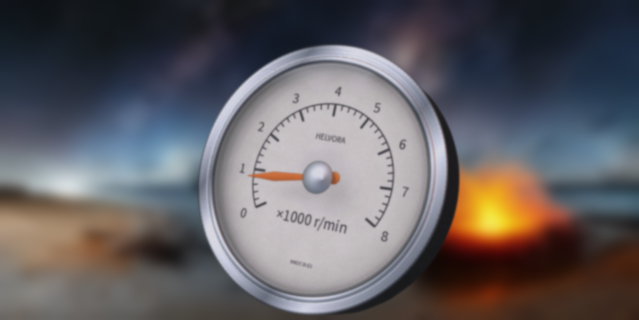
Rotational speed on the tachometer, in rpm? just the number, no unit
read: 800
